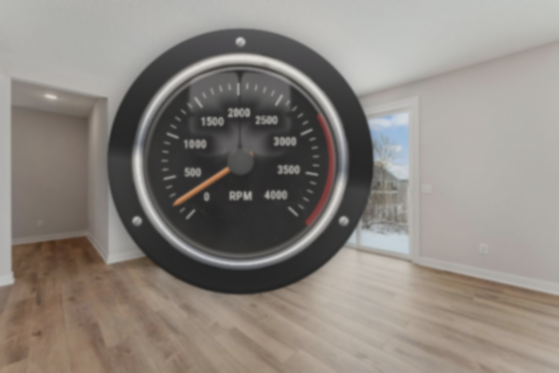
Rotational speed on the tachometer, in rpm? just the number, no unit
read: 200
